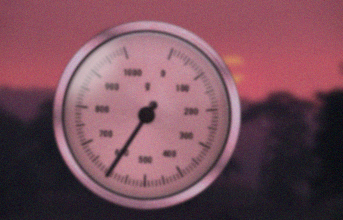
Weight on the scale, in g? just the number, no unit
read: 600
